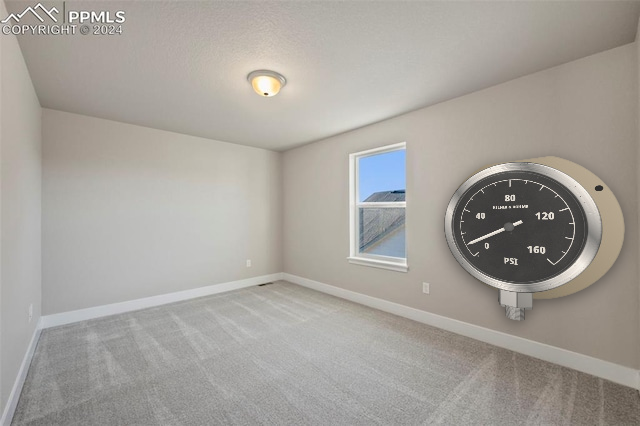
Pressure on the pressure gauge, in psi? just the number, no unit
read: 10
